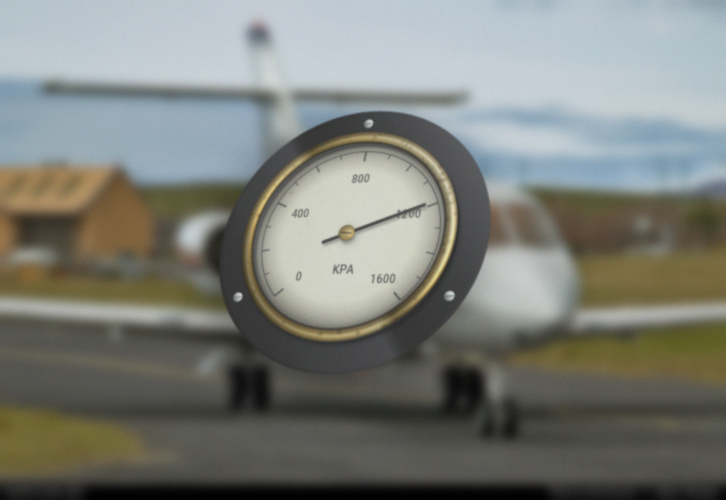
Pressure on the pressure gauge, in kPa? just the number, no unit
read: 1200
